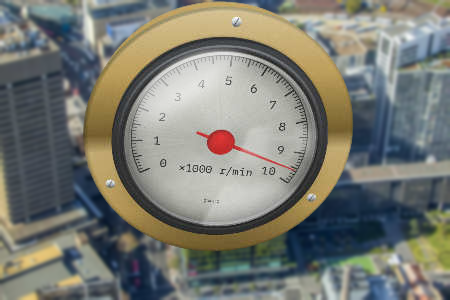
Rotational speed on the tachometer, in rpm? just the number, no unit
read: 9500
